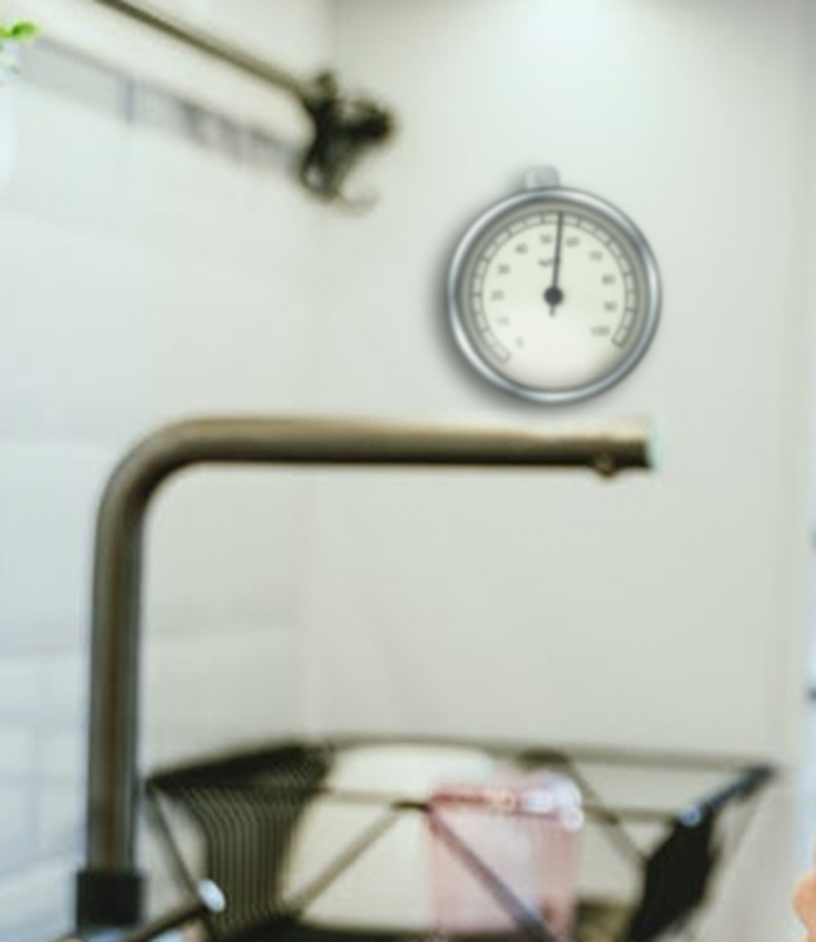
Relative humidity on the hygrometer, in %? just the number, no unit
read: 55
